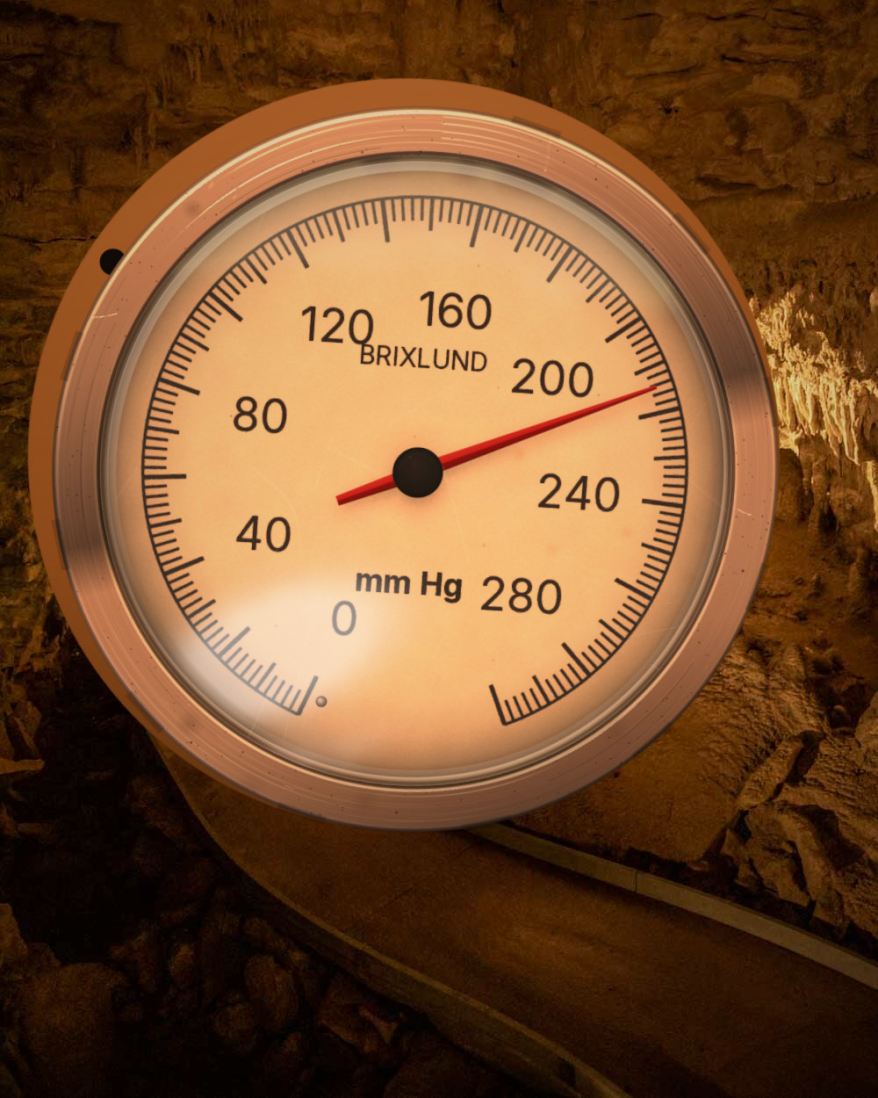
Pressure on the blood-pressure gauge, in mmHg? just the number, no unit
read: 214
